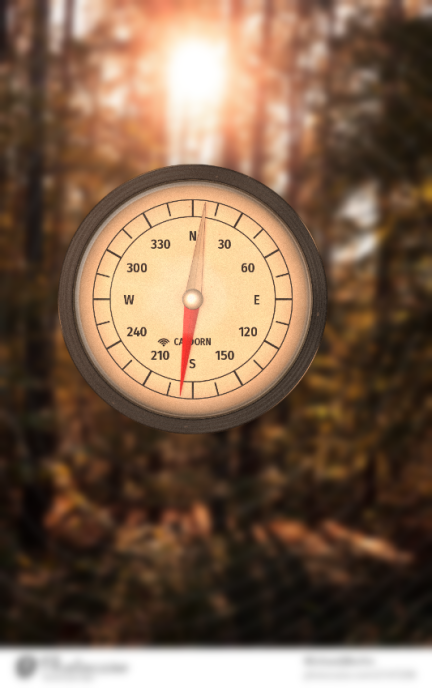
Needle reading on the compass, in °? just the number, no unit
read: 187.5
